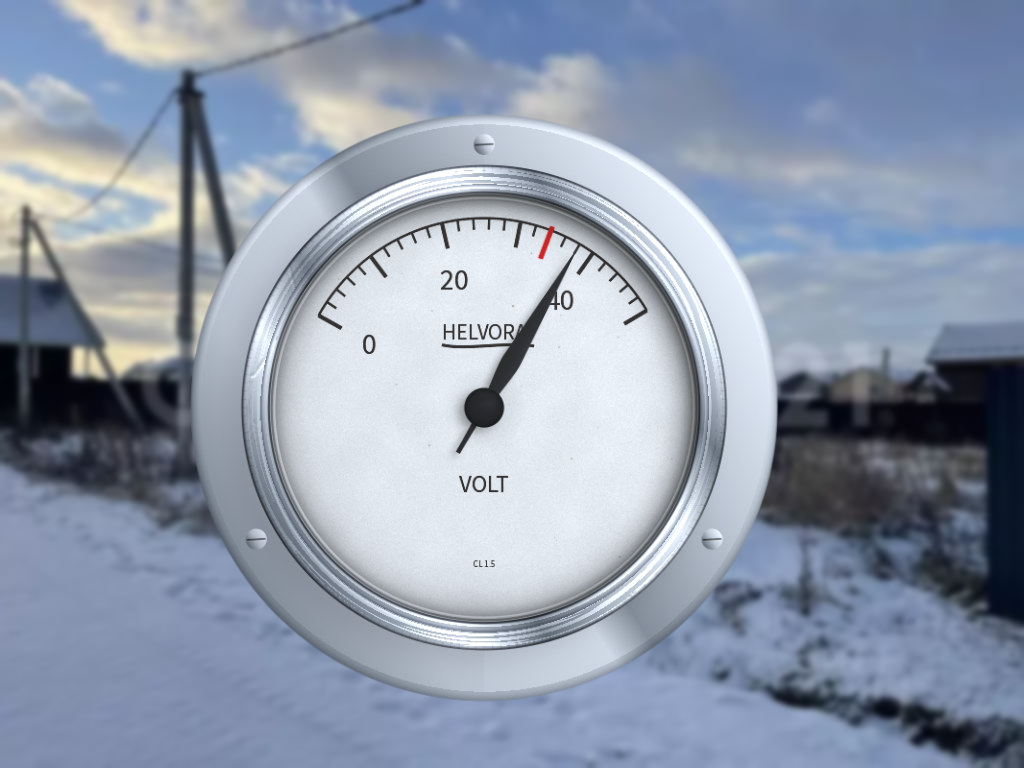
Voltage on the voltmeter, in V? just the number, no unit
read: 38
